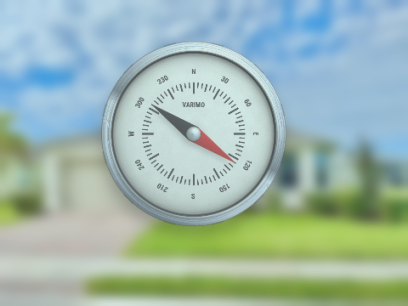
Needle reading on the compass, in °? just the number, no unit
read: 125
